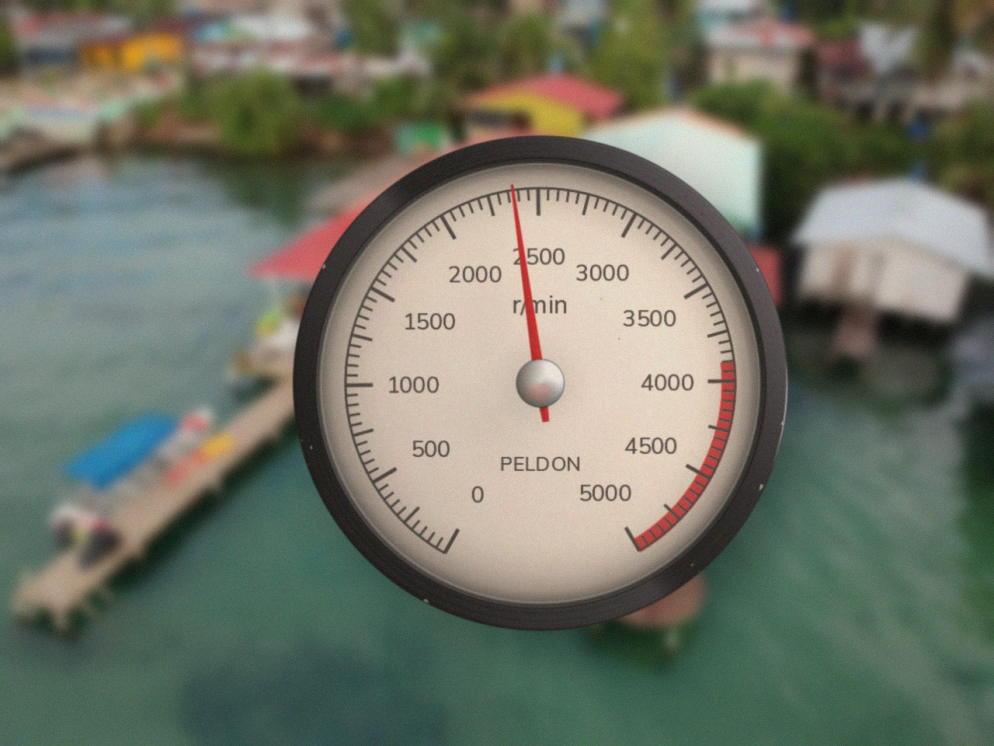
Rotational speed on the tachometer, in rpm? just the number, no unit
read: 2375
